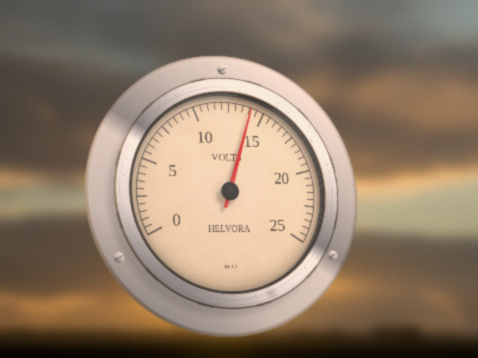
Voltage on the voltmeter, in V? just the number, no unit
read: 14
